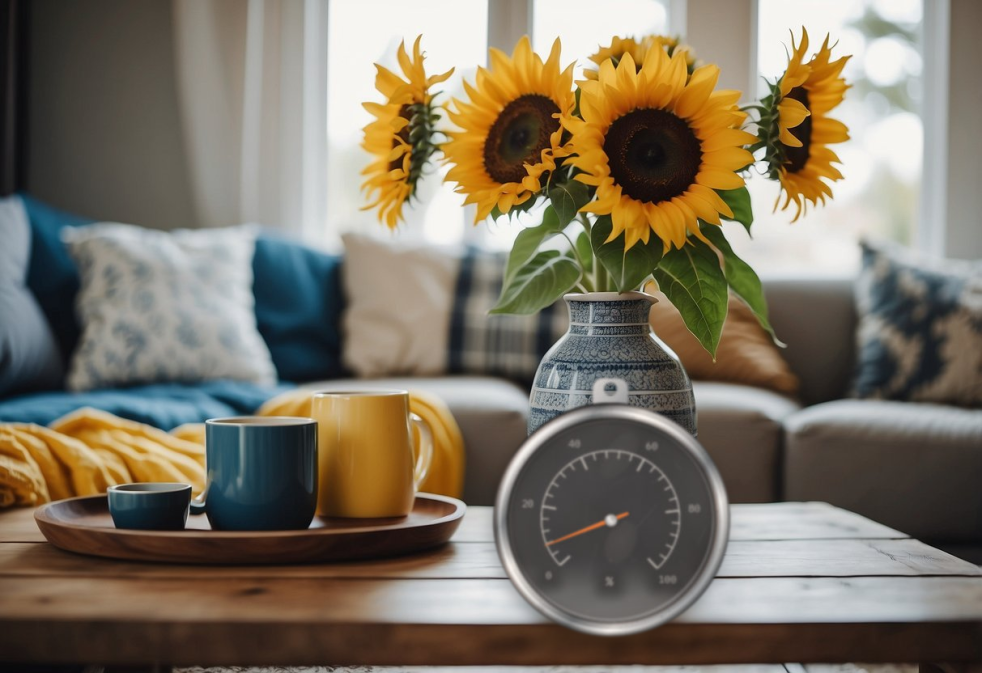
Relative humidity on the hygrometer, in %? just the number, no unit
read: 8
